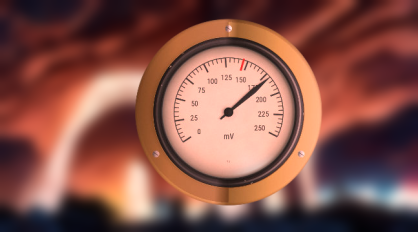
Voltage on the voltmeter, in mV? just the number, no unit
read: 180
